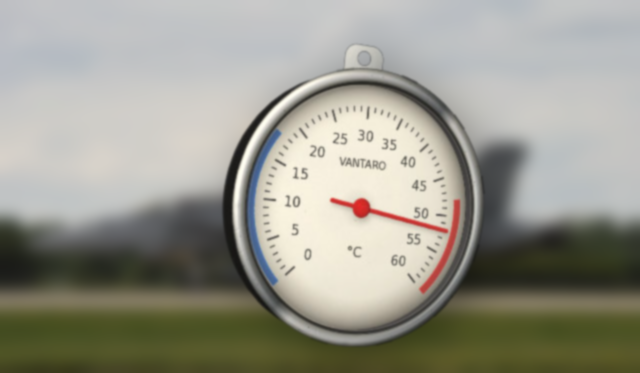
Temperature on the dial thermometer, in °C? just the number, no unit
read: 52
